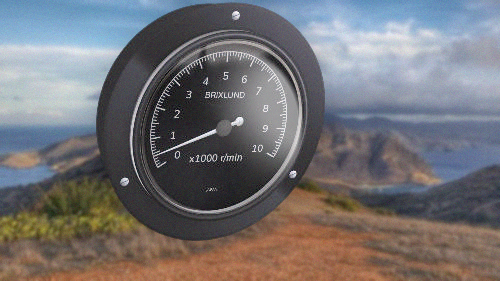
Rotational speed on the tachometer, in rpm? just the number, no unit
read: 500
